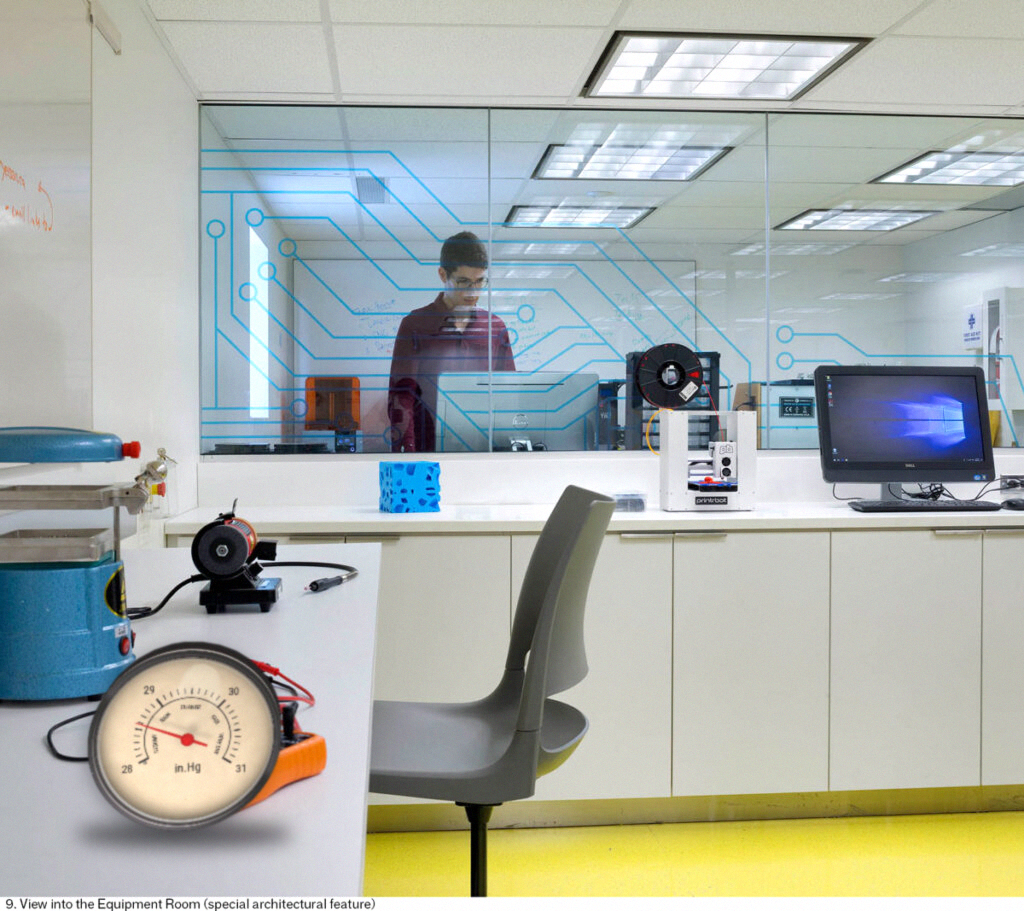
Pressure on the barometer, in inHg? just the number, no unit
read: 28.6
